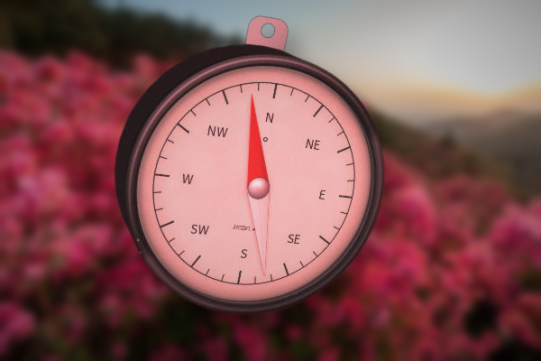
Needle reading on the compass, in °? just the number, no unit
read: 345
